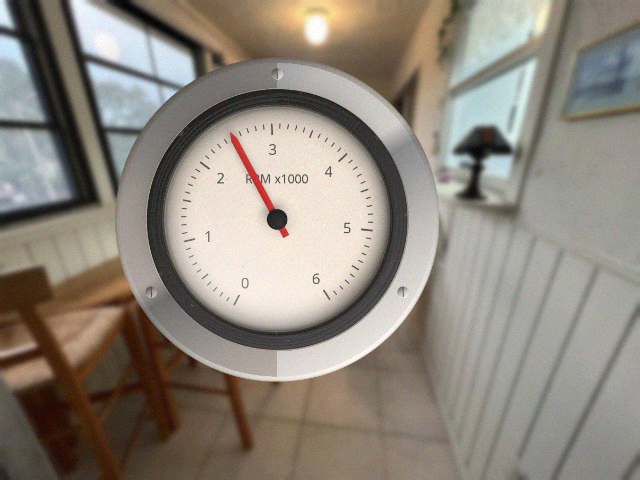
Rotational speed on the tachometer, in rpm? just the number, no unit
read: 2500
